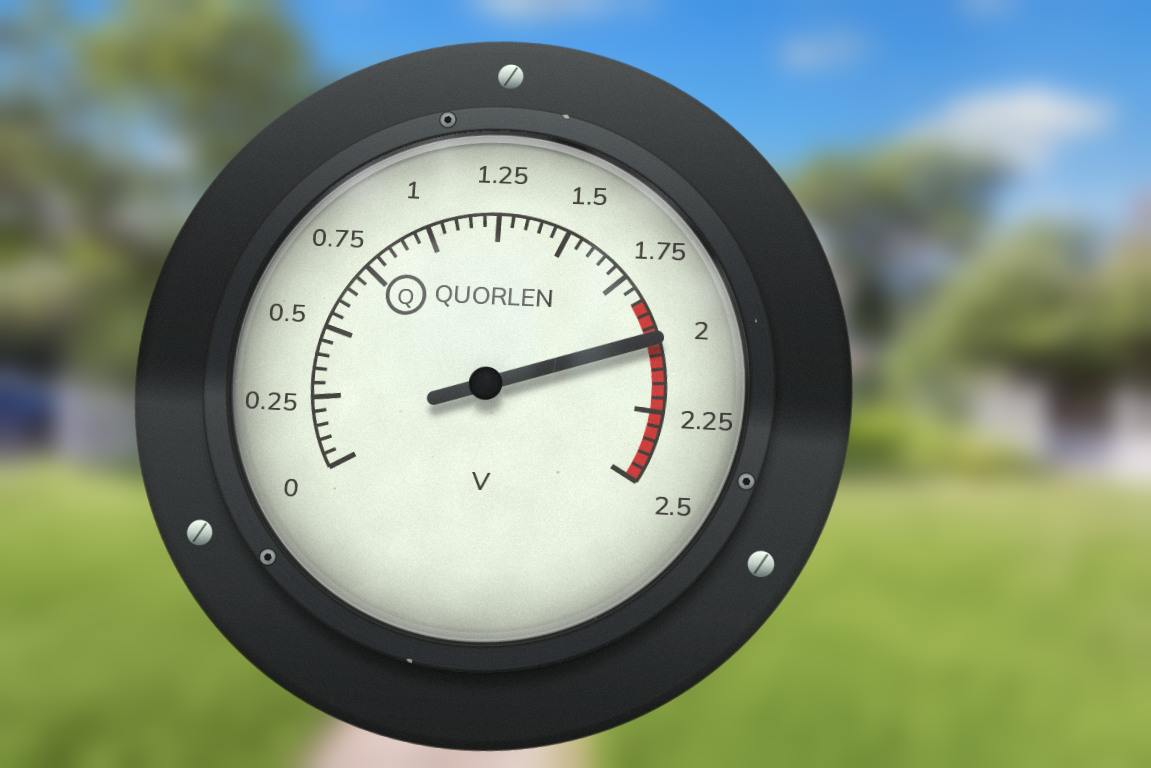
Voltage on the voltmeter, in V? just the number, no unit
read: 2
